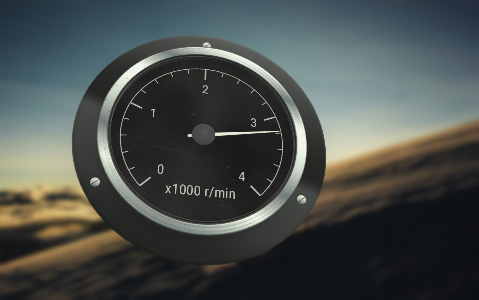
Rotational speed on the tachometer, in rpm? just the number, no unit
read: 3200
